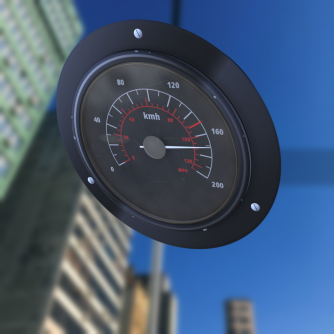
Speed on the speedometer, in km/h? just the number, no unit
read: 170
